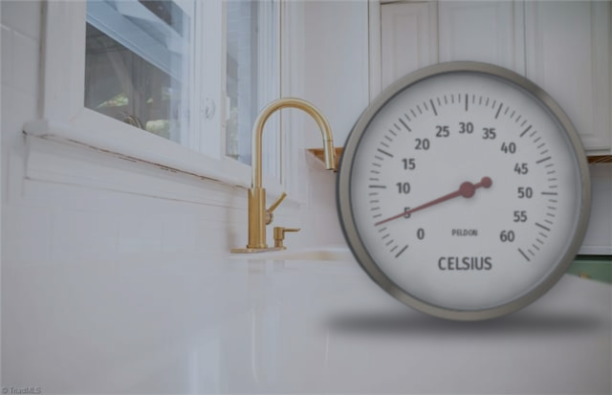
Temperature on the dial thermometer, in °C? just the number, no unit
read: 5
